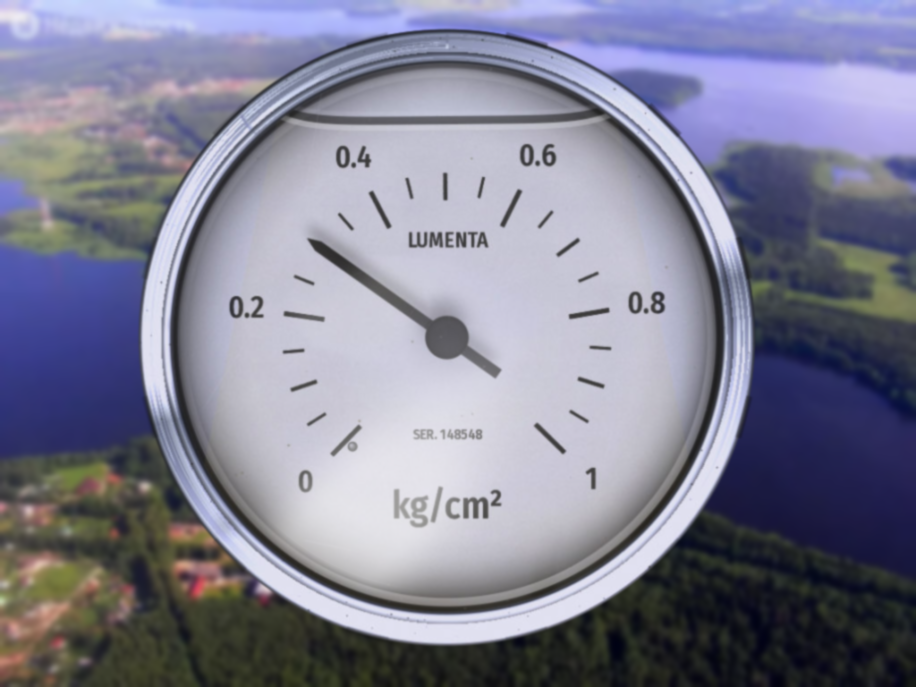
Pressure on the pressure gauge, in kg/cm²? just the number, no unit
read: 0.3
